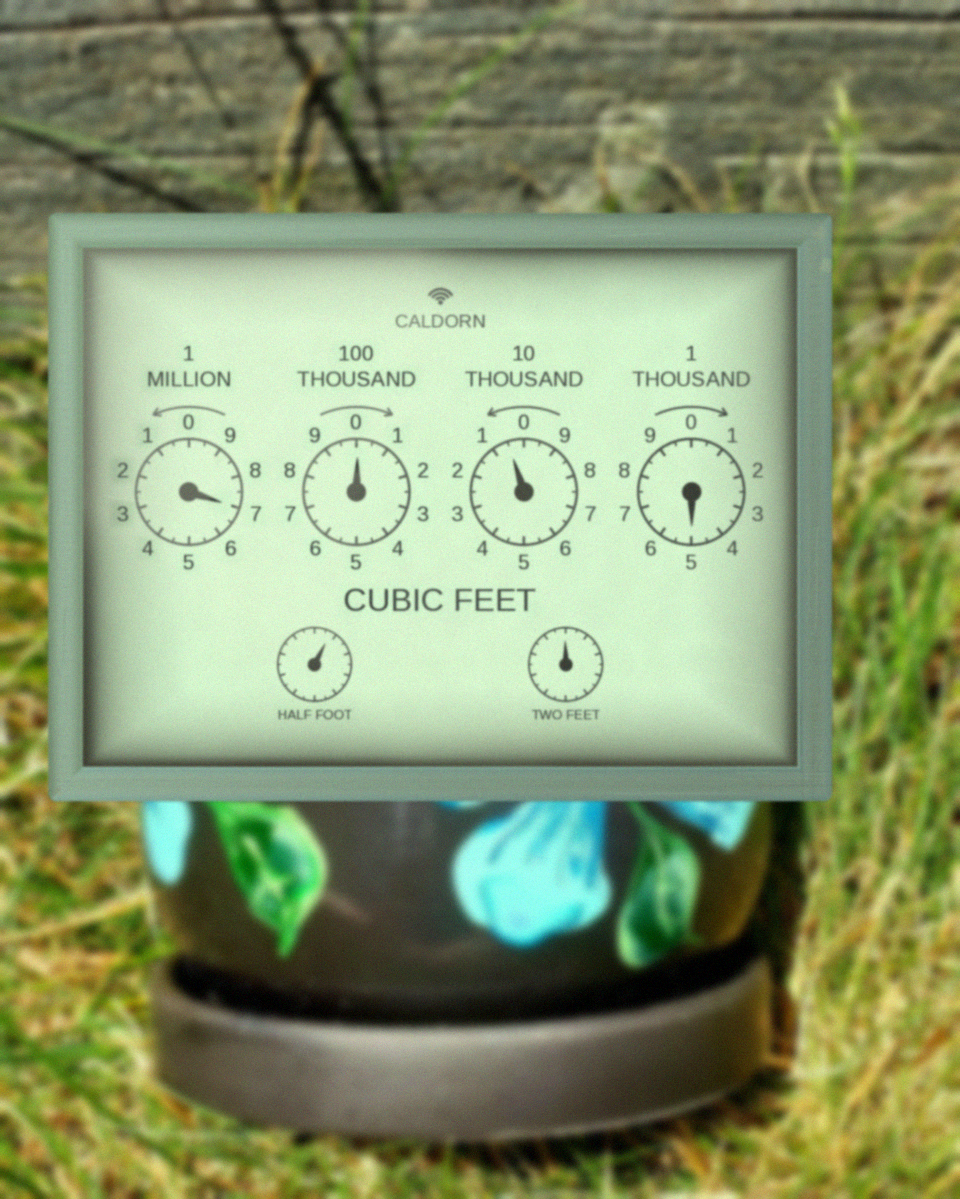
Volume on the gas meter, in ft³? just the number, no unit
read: 700500
